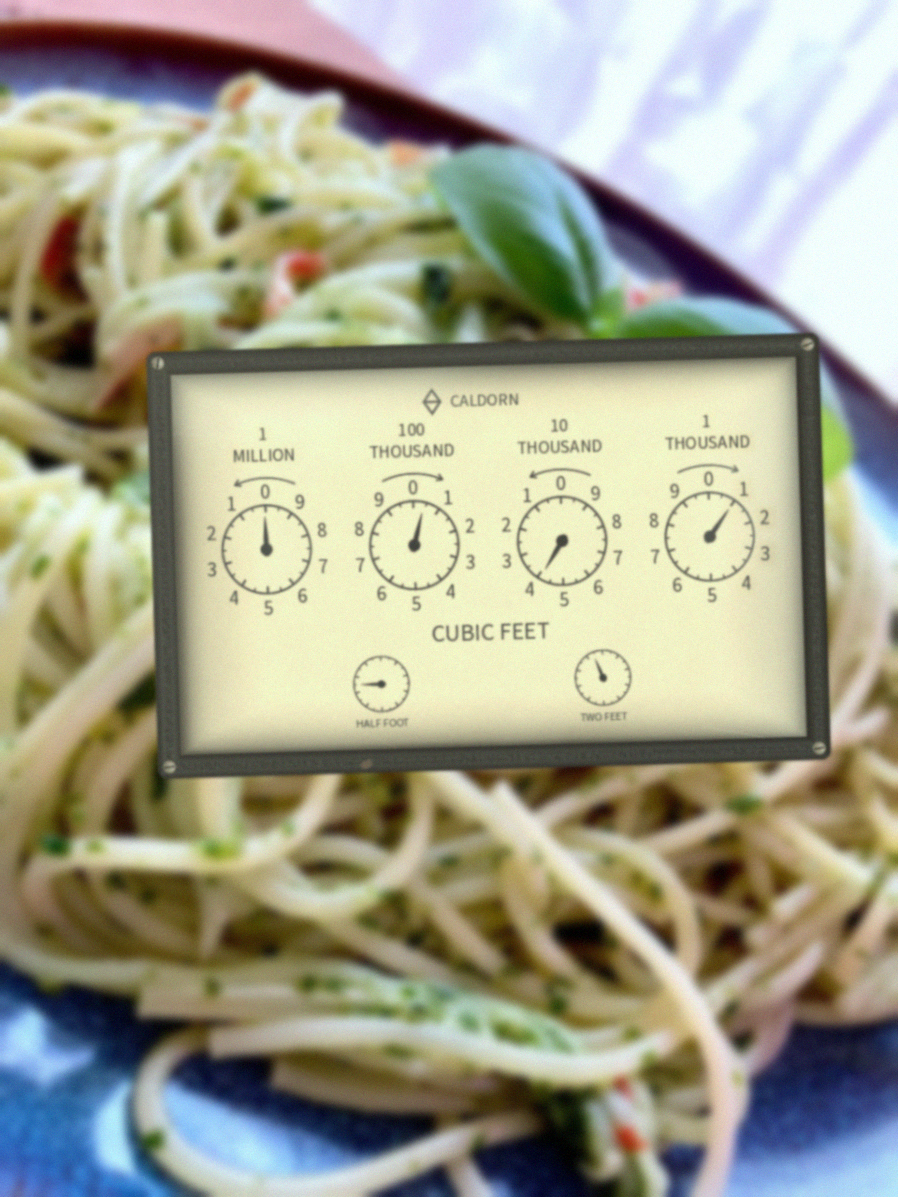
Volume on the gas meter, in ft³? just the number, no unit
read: 4100
